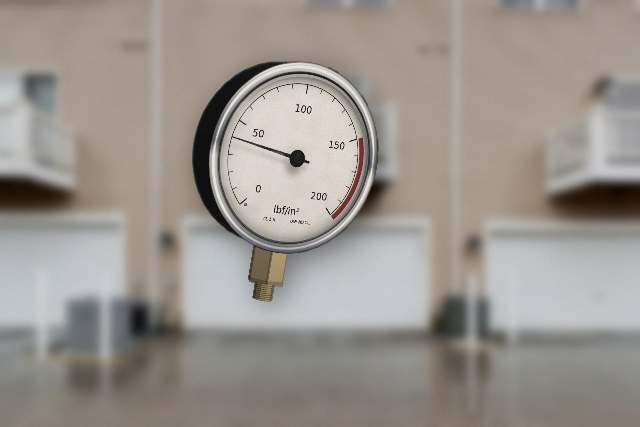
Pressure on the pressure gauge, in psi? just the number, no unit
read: 40
